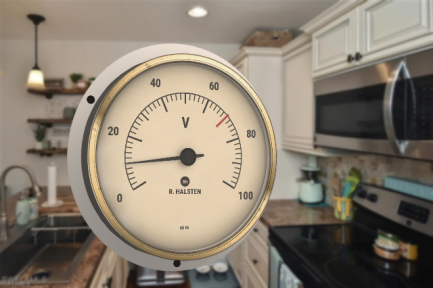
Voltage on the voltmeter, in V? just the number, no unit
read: 10
